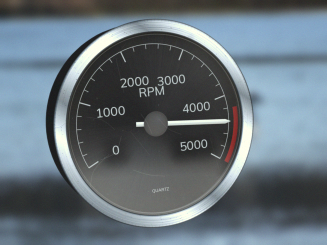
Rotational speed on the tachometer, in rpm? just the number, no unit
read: 4400
